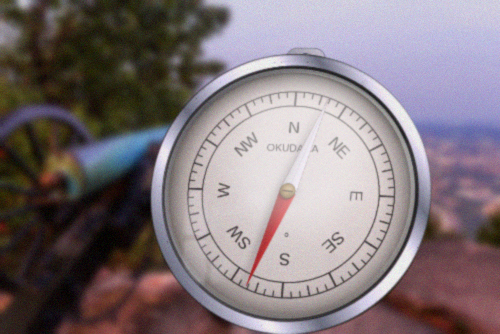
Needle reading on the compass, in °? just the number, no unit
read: 200
